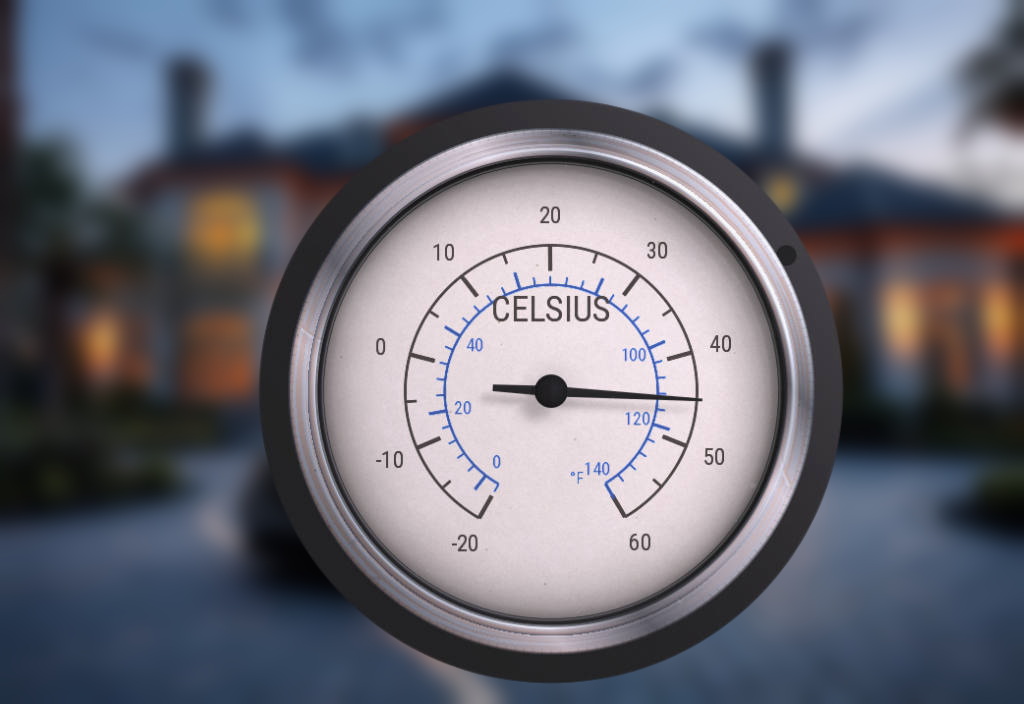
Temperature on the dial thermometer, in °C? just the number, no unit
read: 45
